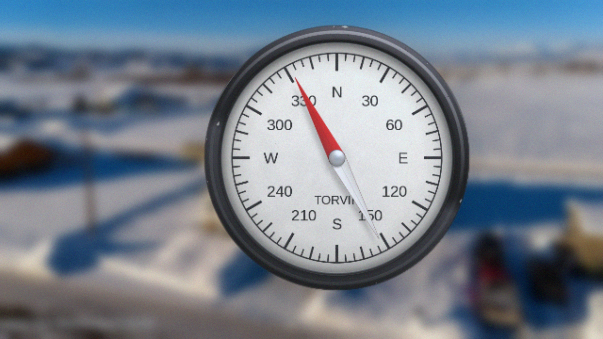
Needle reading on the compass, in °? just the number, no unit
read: 332.5
